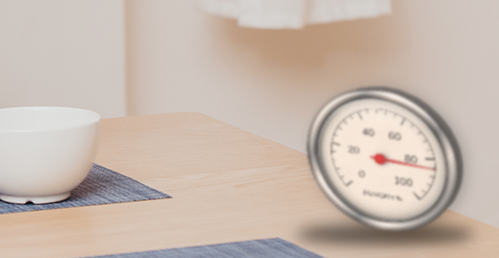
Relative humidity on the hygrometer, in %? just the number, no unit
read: 84
